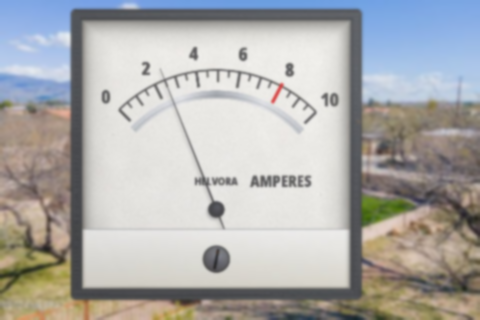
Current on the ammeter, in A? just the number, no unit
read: 2.5
